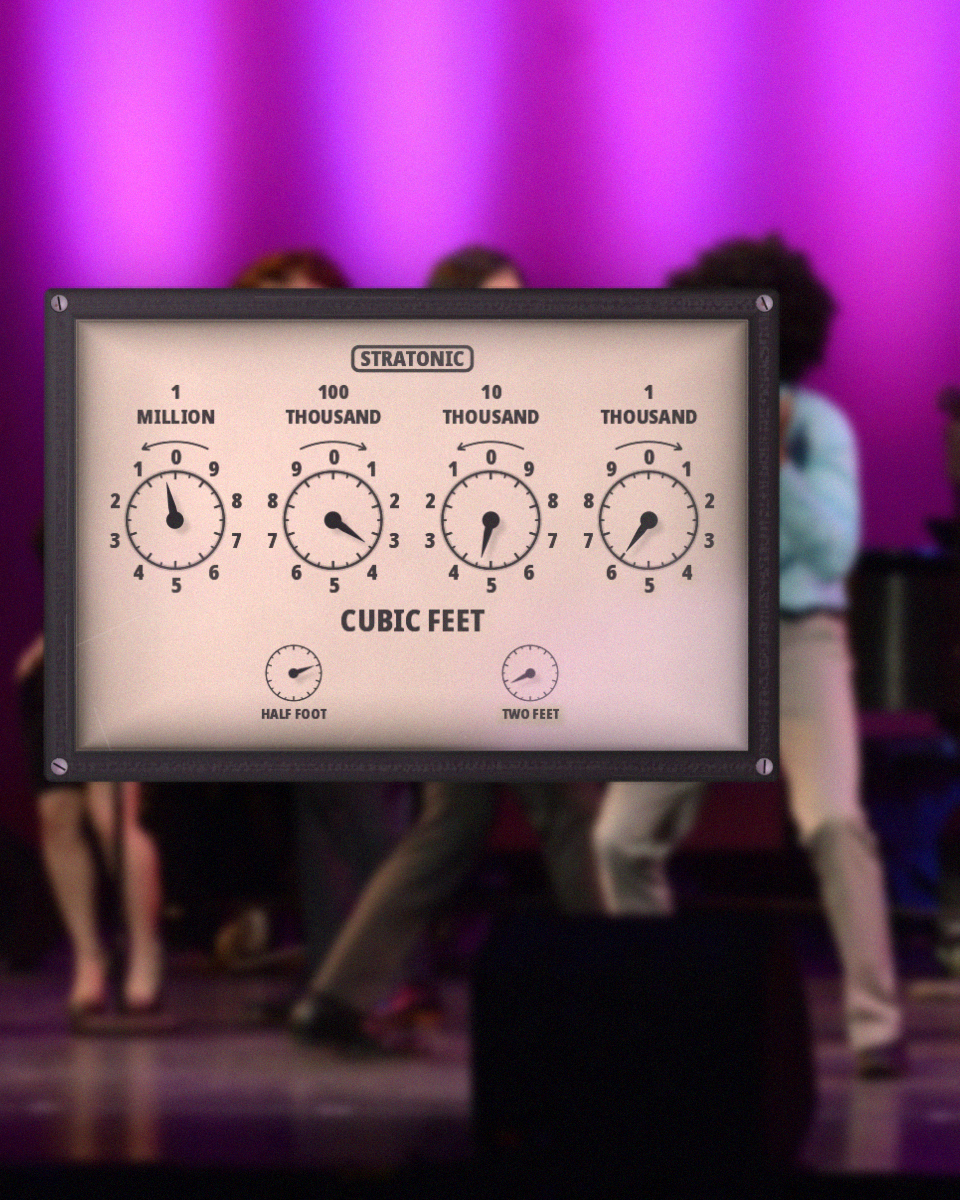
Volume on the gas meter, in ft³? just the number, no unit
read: 34600
